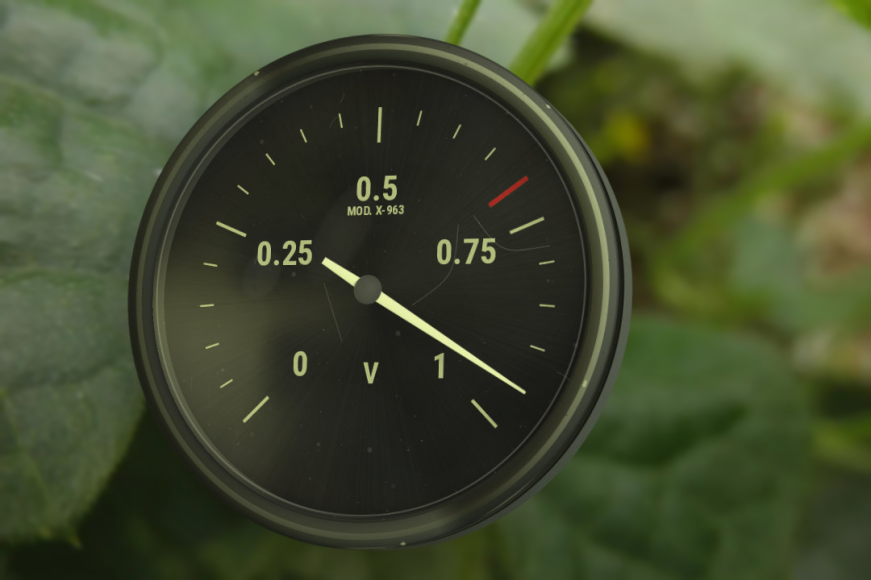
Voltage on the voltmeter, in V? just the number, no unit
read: 0.95
